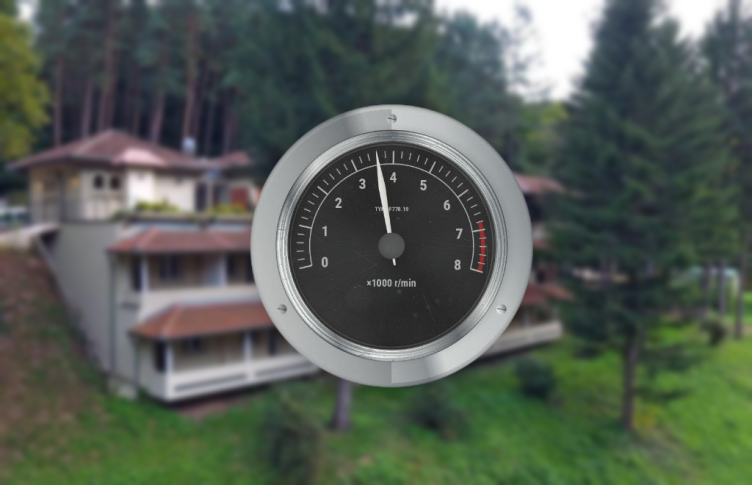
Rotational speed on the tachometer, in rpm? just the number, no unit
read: 3600
